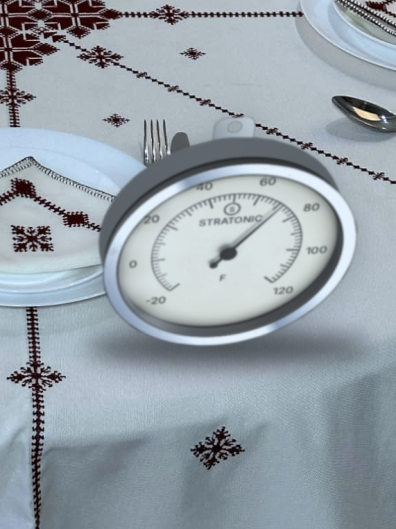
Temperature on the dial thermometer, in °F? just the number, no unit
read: 70
